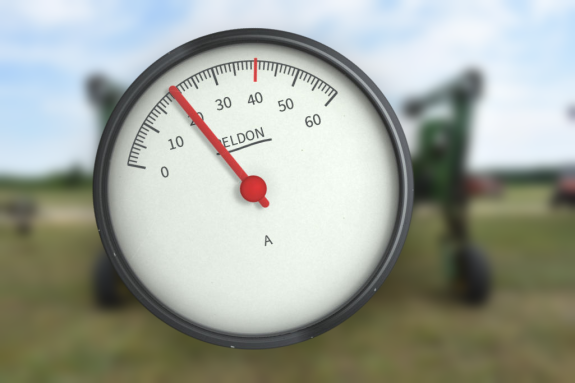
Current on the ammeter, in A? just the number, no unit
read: 20
